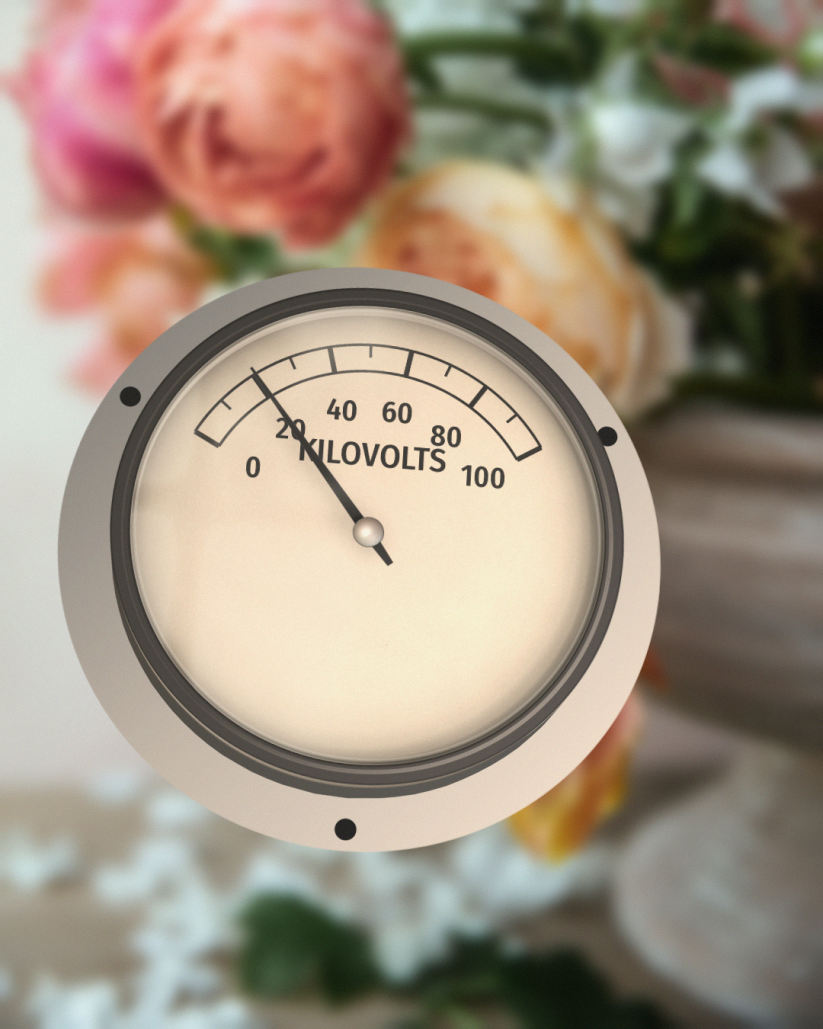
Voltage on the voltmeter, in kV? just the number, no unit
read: 20
